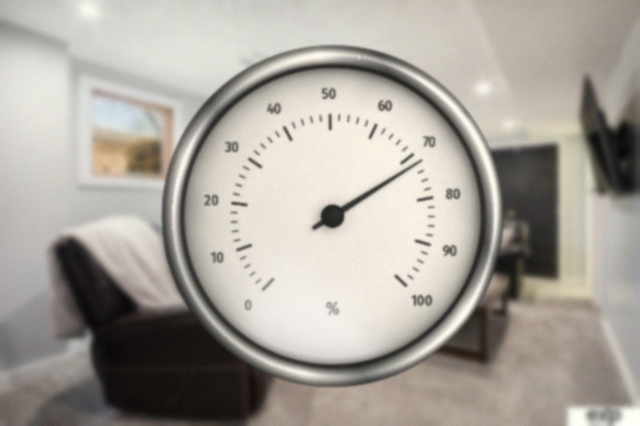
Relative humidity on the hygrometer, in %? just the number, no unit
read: 72
